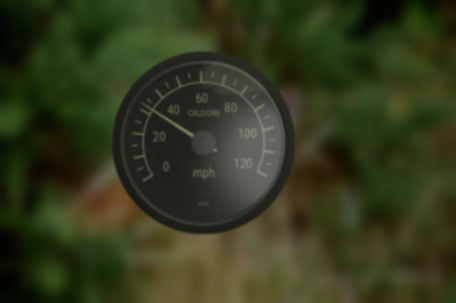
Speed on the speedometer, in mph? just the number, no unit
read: 32.5
